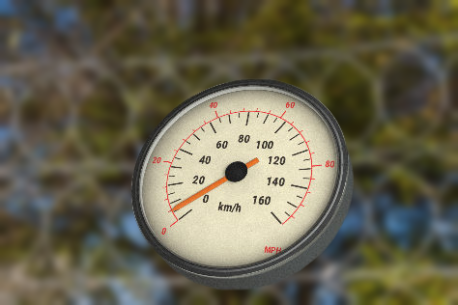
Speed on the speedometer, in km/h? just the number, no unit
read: 5
